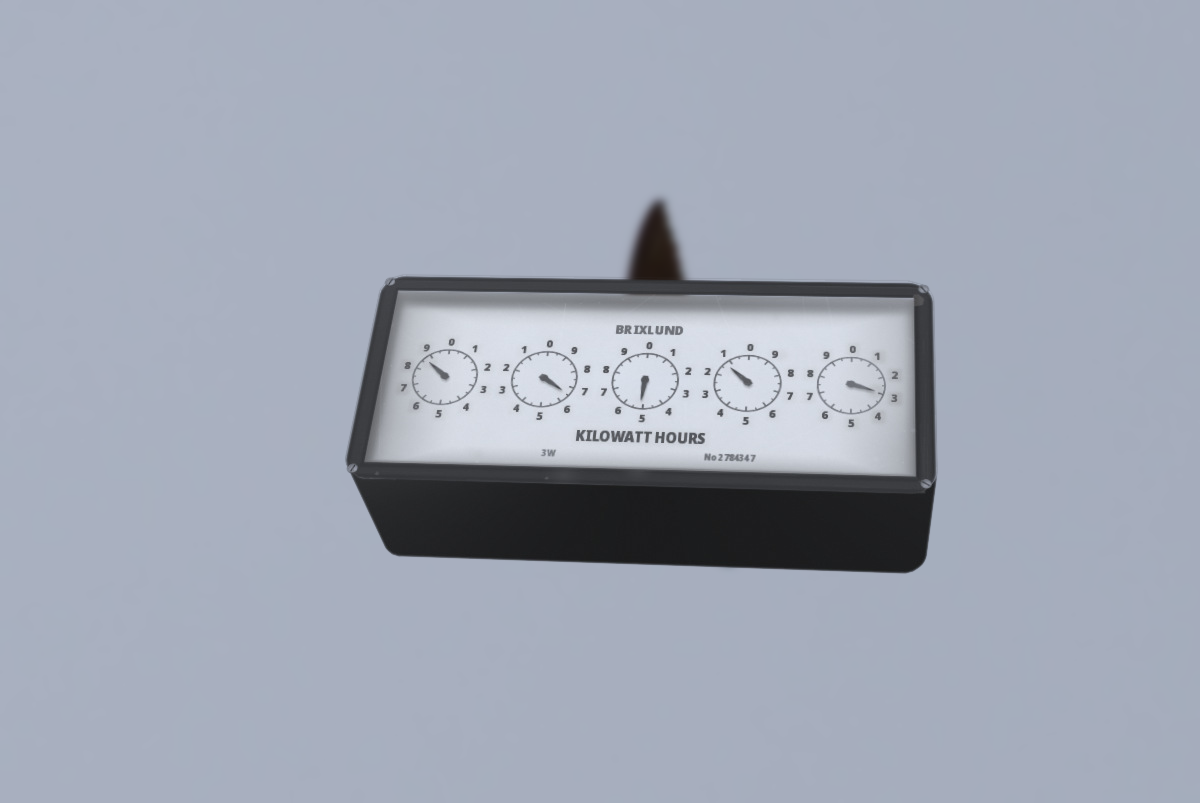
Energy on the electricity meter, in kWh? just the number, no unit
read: 86513
